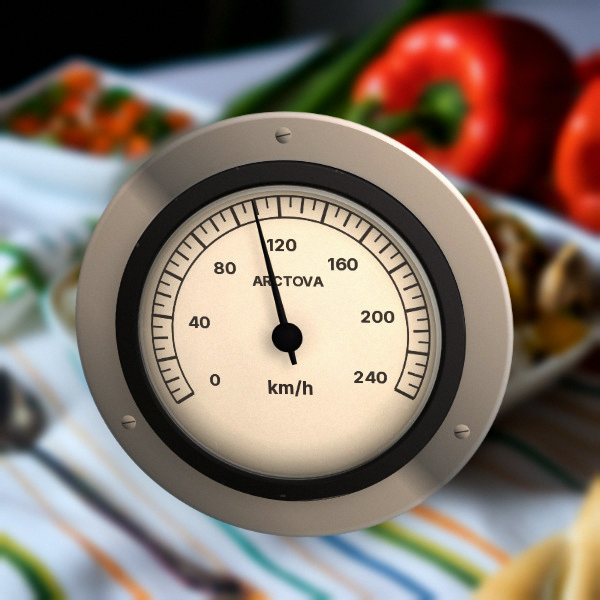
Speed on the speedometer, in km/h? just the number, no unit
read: 110
